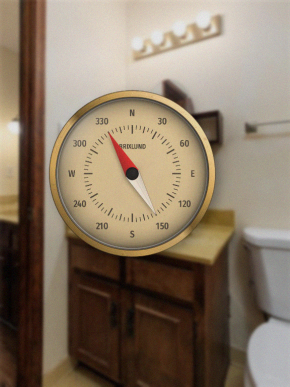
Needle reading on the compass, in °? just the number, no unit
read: 330
